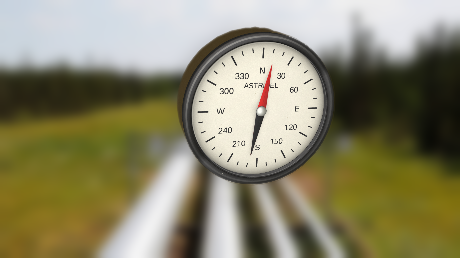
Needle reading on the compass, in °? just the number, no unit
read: 10
